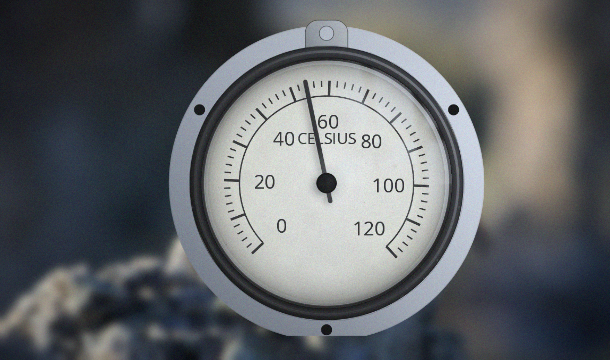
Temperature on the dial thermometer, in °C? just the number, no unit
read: 54
